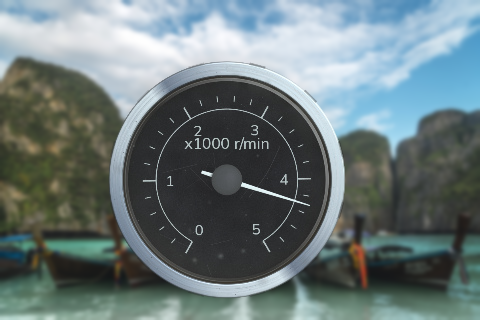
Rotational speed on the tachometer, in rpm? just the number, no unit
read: 4300
